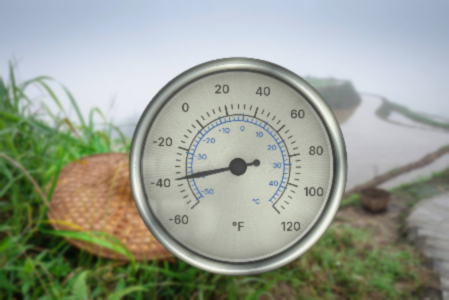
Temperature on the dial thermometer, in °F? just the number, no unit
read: -40
